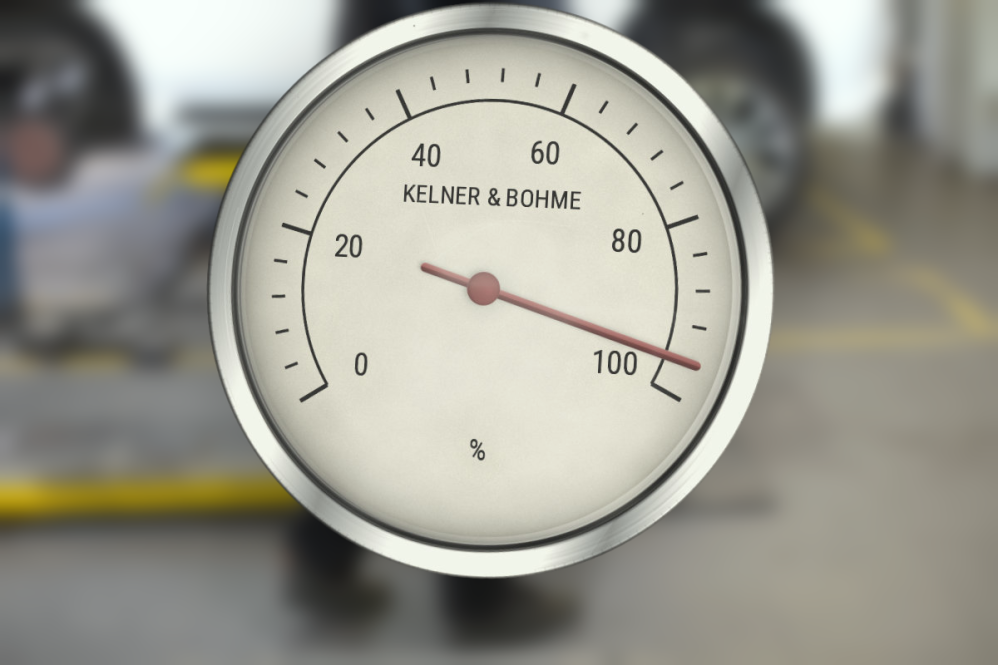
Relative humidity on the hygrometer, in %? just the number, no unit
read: 96
